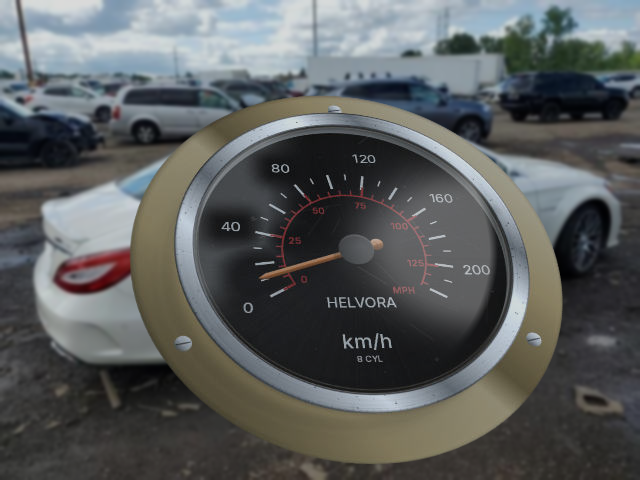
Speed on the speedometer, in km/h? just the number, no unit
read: 10
